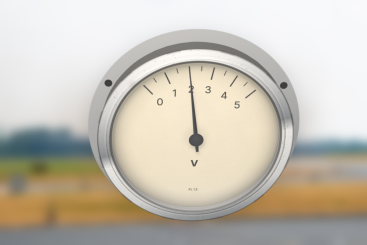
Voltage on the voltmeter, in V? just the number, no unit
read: 2
